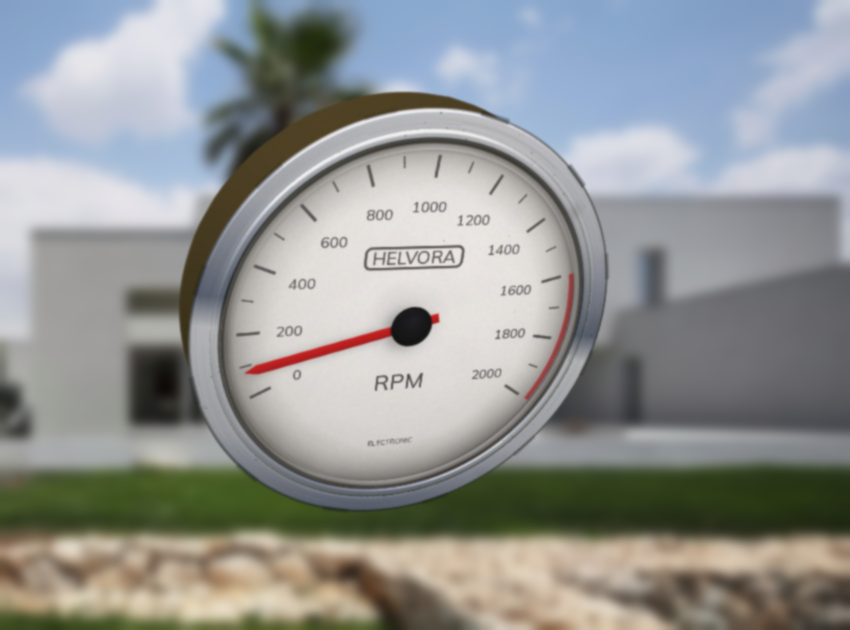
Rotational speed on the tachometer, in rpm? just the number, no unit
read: 100
